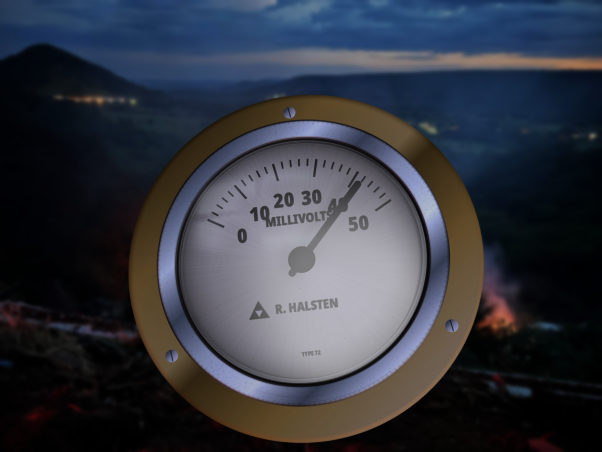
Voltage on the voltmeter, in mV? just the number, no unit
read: 42
